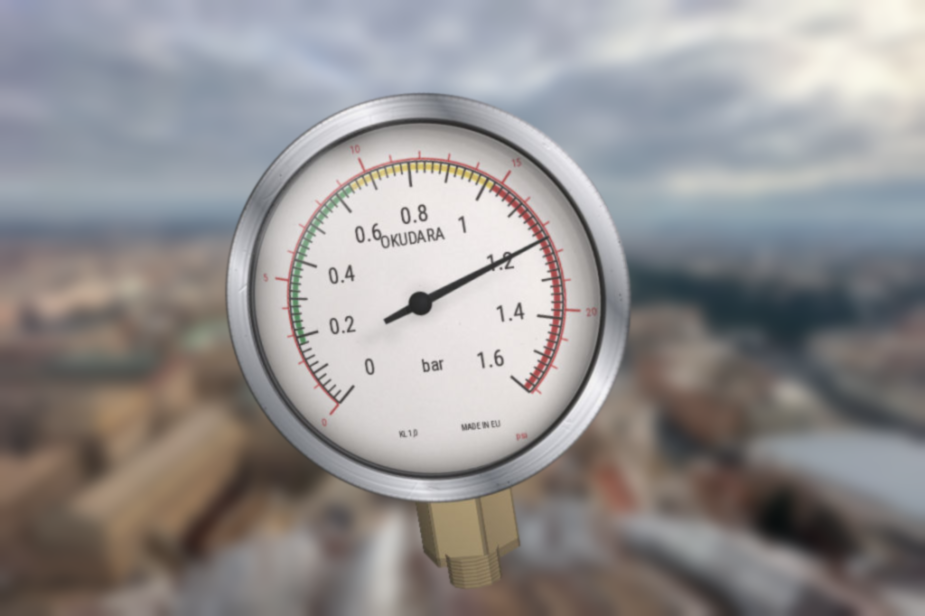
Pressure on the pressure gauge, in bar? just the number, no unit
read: 1.2
